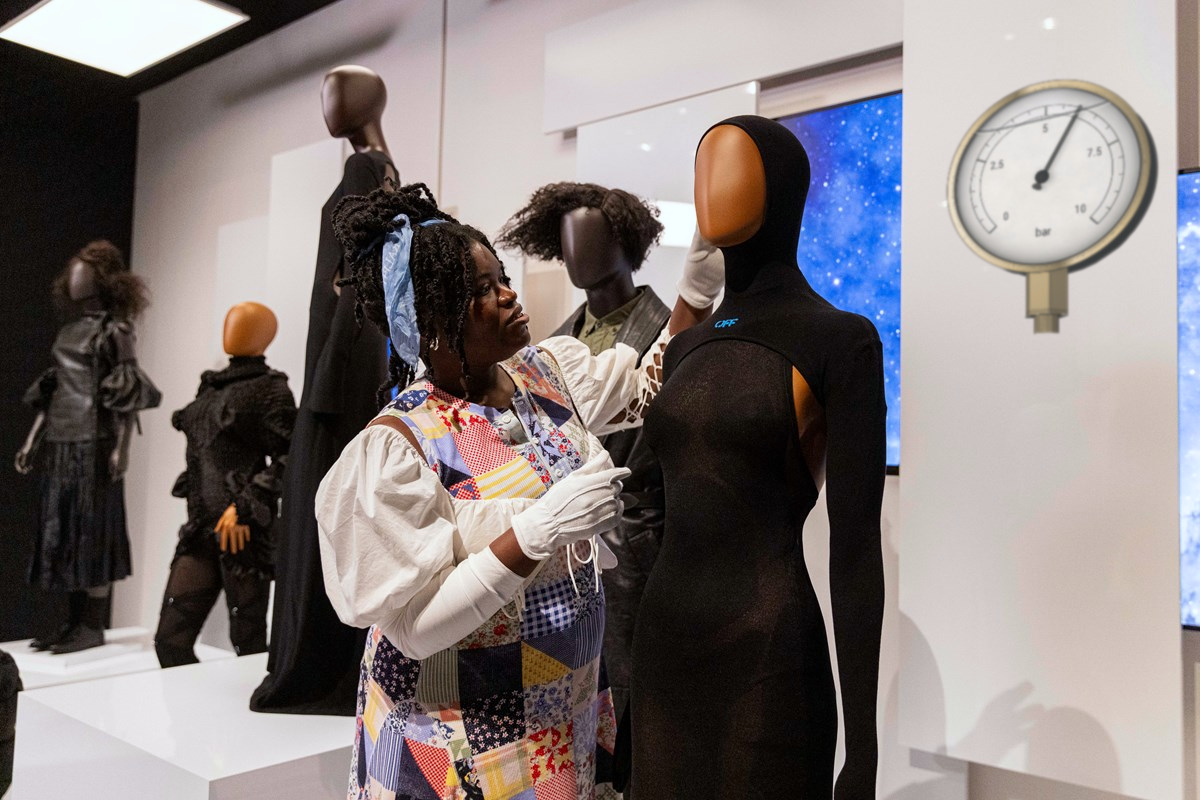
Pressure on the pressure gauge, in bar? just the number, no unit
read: 6
